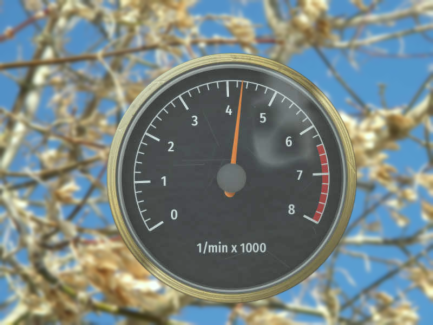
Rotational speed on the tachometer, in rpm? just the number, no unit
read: 4300
